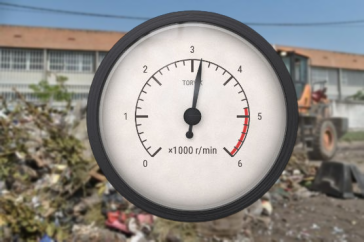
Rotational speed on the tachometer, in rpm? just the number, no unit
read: 3200
